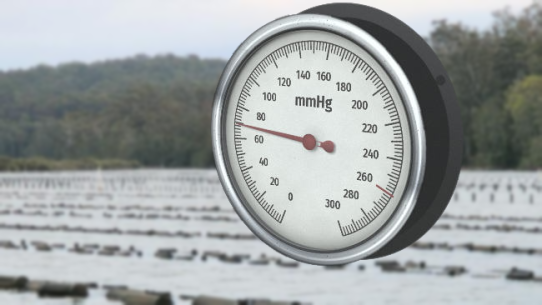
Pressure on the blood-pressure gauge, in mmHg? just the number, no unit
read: 70
